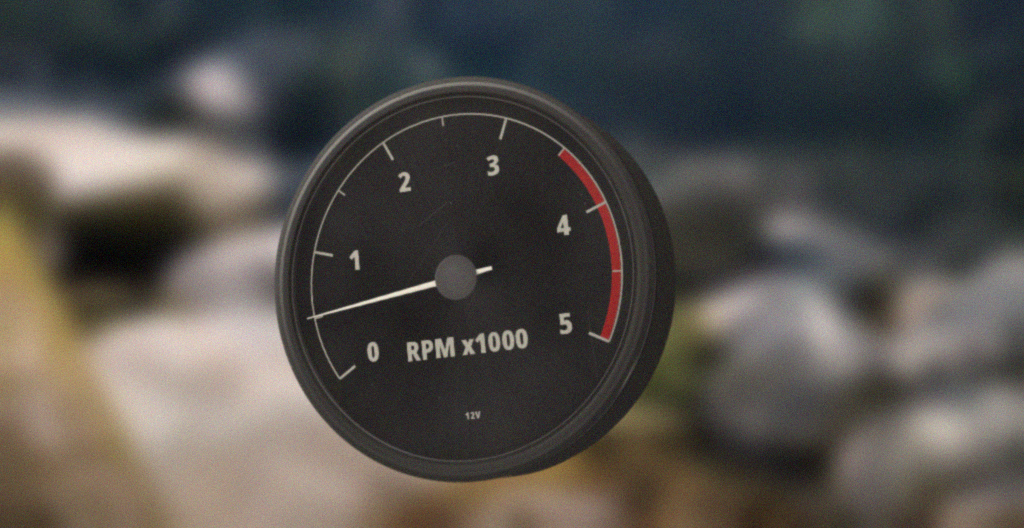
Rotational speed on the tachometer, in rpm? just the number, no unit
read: 500
